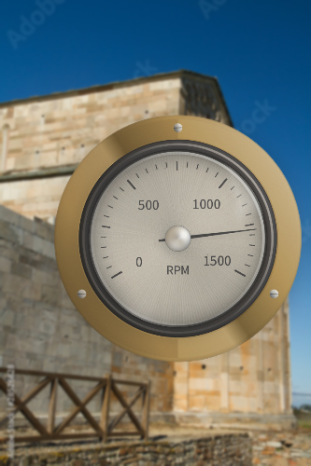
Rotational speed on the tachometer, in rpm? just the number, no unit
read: 1275
